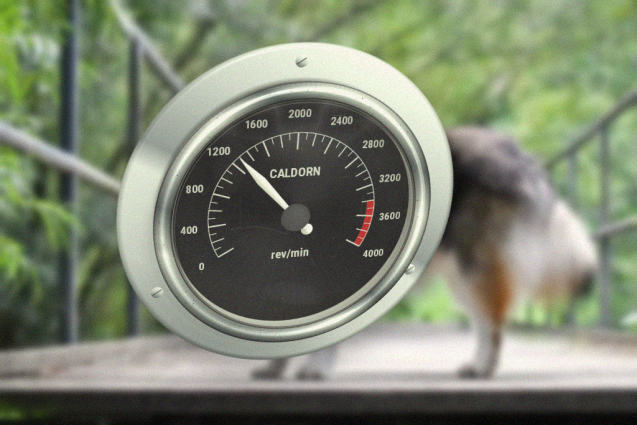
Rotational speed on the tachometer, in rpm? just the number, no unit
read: 1300
